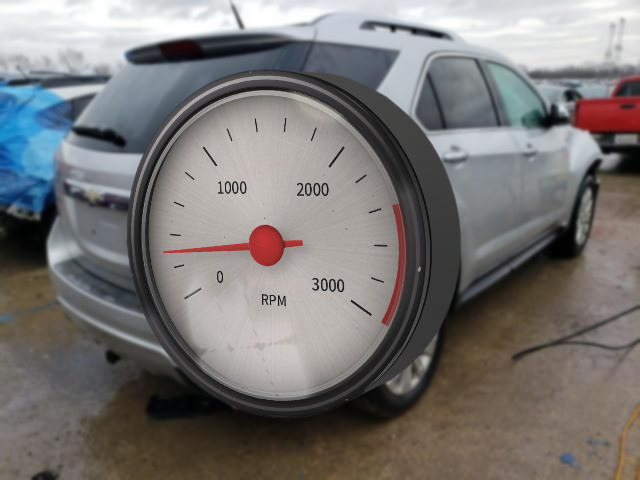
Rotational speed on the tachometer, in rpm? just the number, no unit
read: 300
